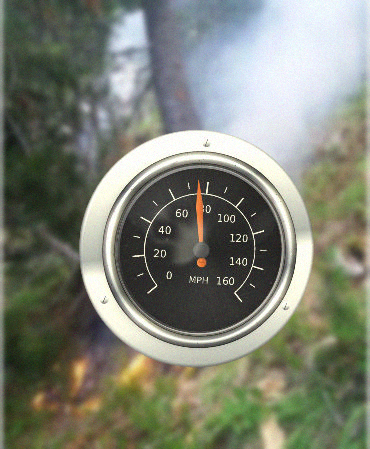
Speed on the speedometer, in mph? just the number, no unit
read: 75
